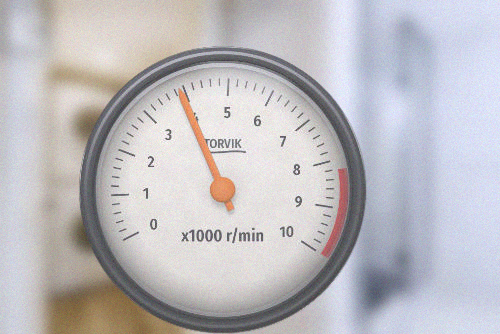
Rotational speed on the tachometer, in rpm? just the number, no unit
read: 3900
